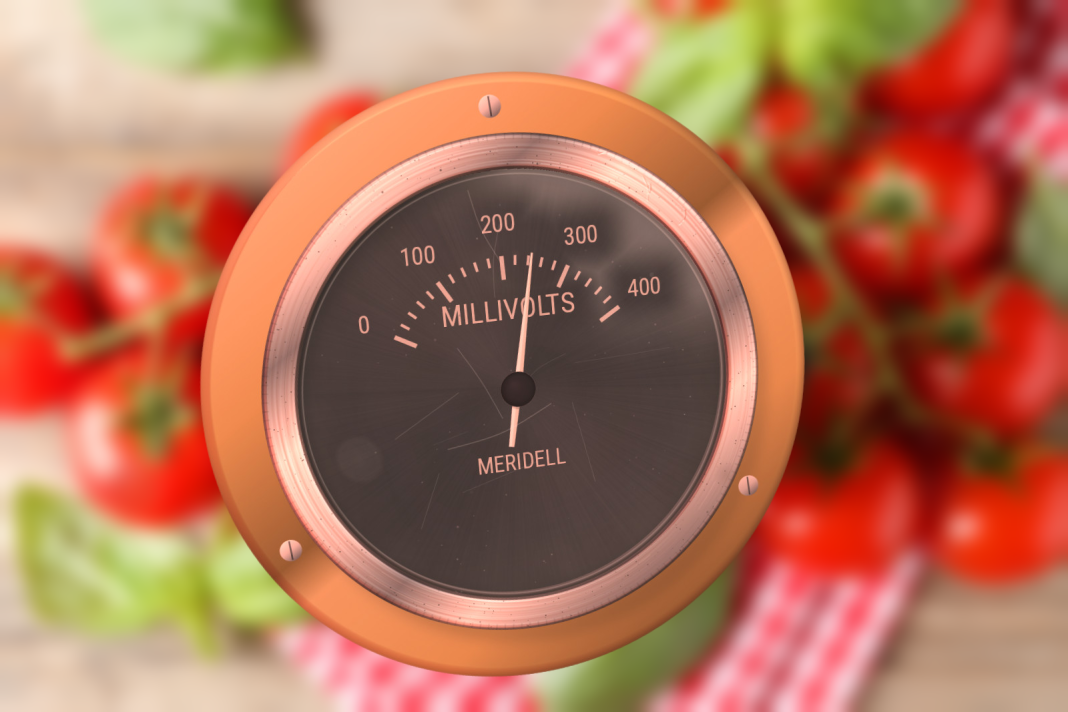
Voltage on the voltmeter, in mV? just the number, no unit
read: 240
